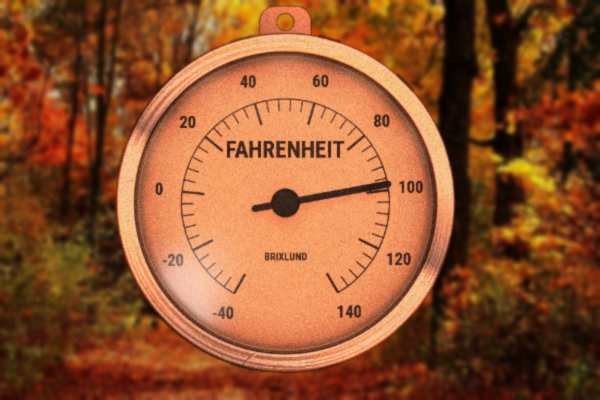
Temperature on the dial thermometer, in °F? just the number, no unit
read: 98
